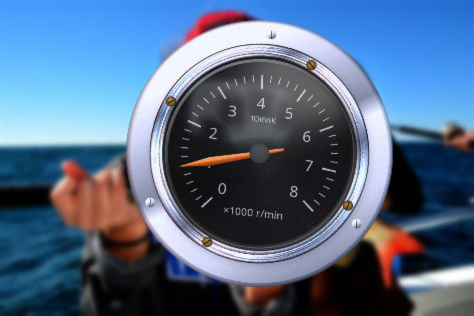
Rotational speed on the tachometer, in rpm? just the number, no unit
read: 1000
